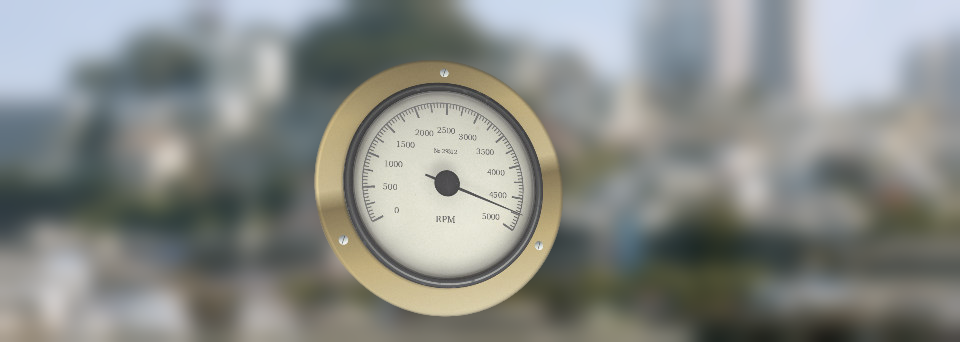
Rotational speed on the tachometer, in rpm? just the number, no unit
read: 4750
